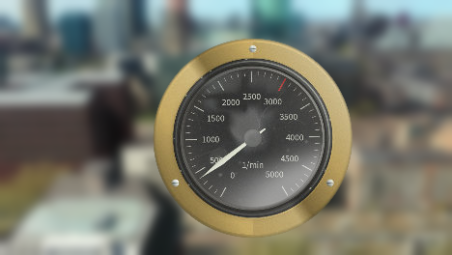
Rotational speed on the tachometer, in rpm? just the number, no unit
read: 400
